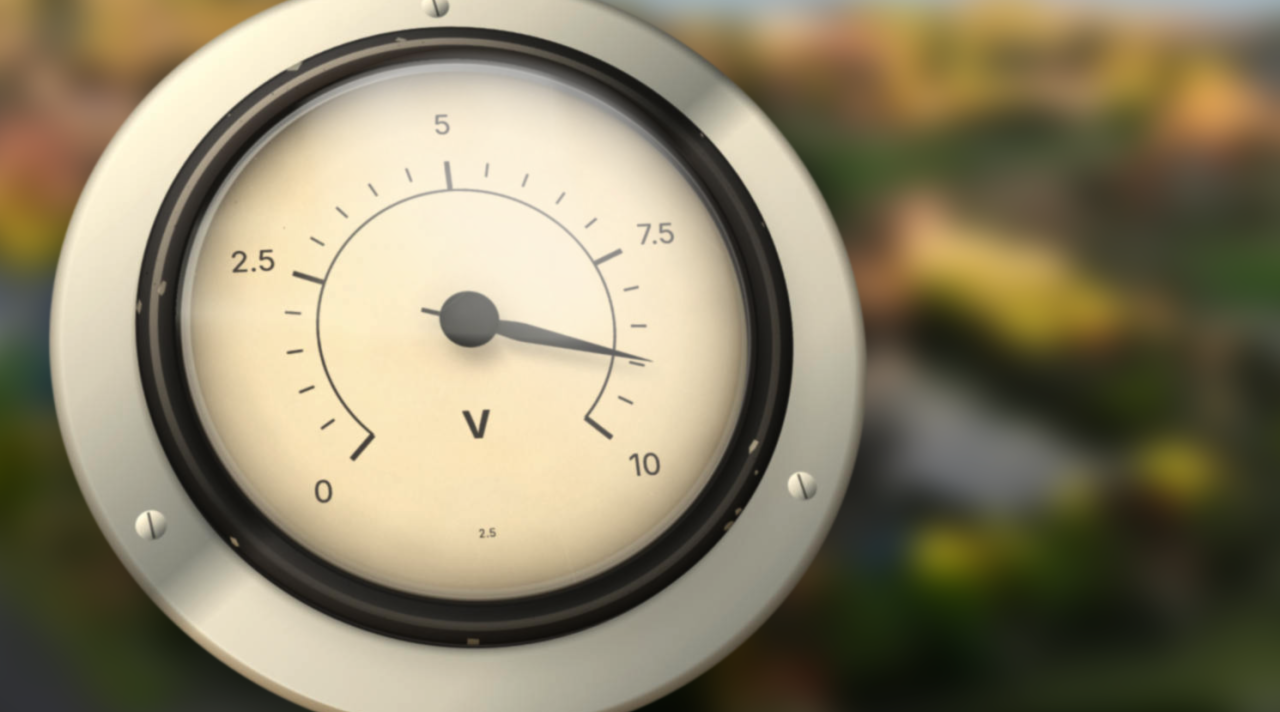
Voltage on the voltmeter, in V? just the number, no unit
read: 9
